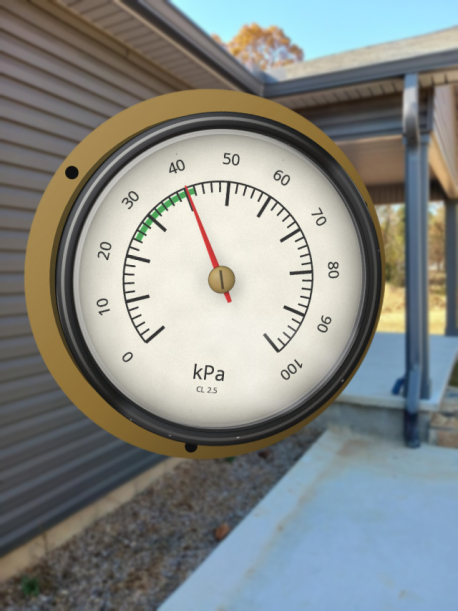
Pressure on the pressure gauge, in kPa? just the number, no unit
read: 40
